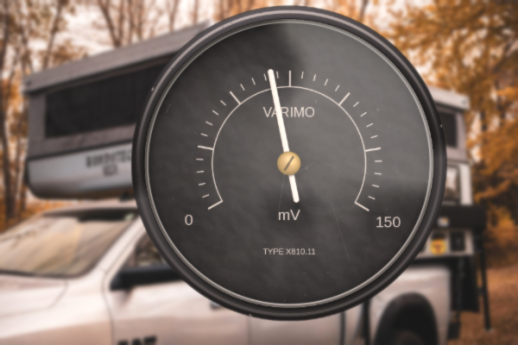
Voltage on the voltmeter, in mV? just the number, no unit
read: 67.5
